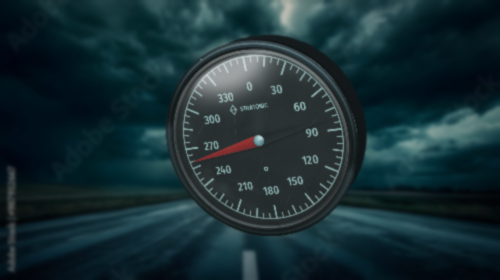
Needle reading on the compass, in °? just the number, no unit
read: 260
